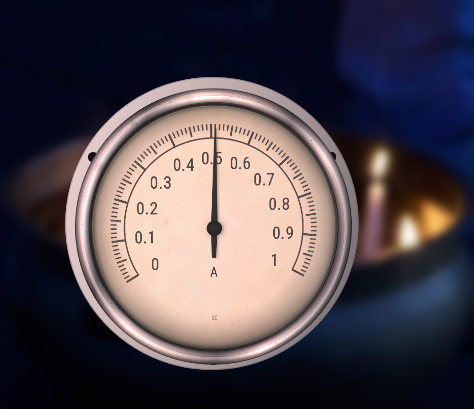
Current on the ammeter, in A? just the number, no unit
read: 0.51
